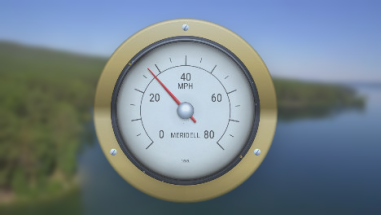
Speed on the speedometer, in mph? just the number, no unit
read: 27.5
